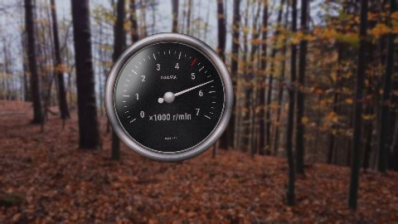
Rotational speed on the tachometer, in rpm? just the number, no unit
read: 5600
